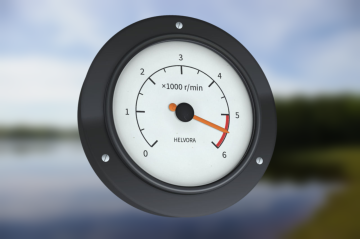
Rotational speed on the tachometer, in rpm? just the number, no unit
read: 5500
